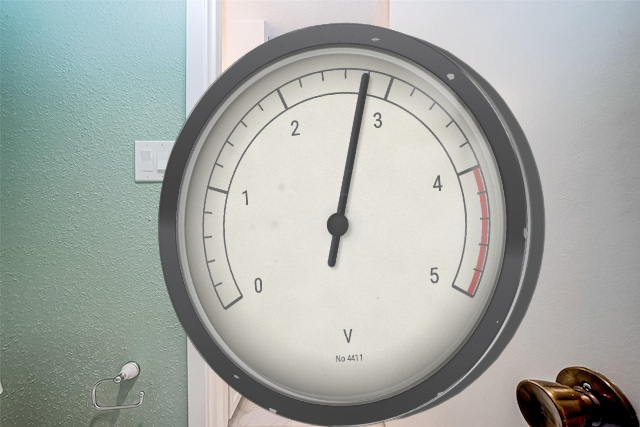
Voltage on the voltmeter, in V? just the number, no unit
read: 2.8
